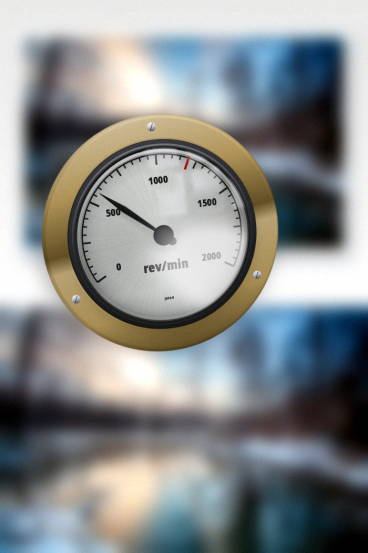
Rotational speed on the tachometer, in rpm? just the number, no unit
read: 575
